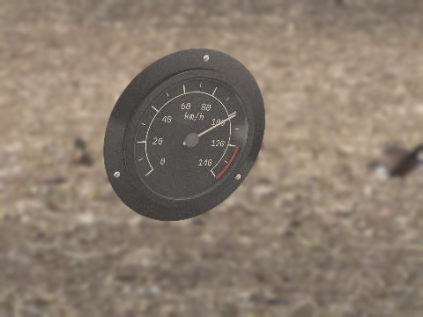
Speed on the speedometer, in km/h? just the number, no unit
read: 100
